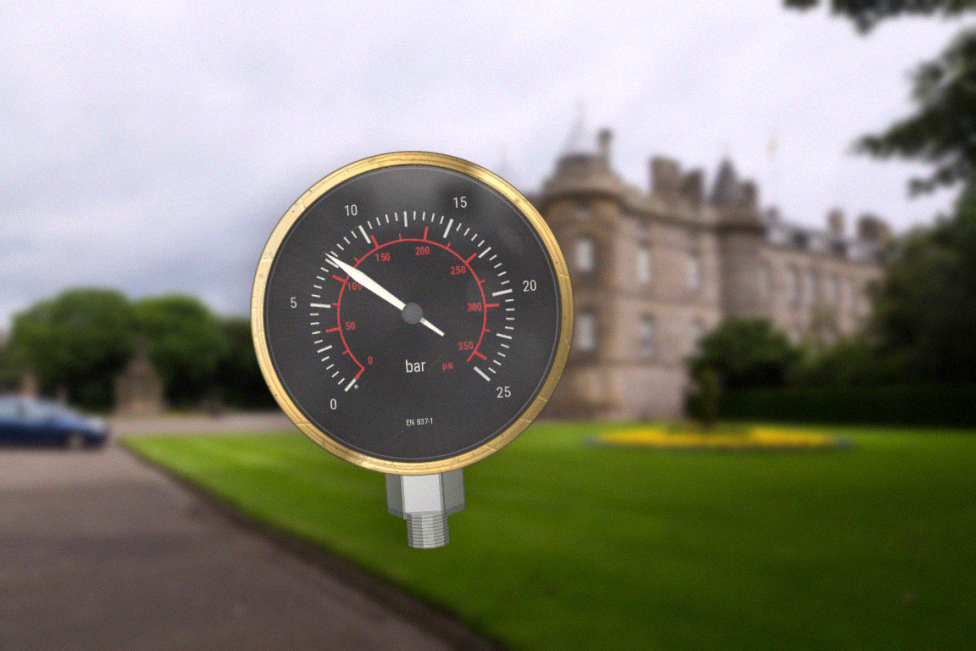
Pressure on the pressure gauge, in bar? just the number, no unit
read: 7.75
